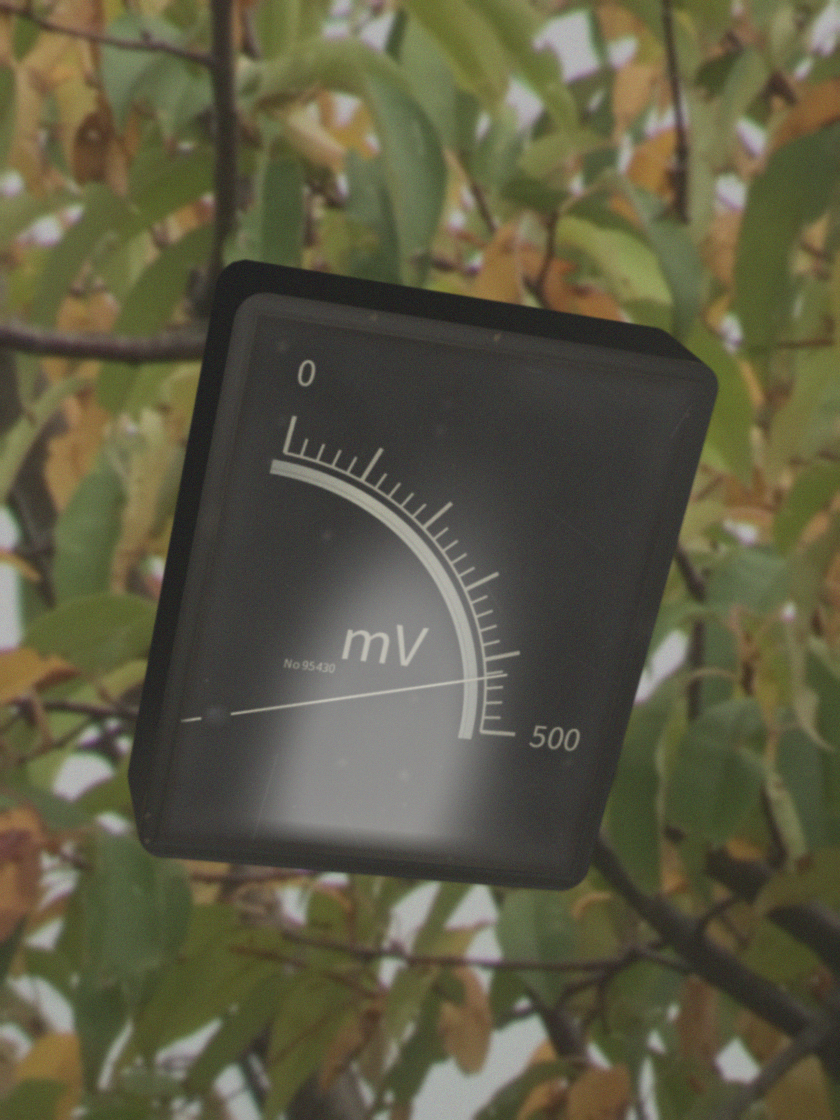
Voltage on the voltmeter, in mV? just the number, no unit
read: 420
